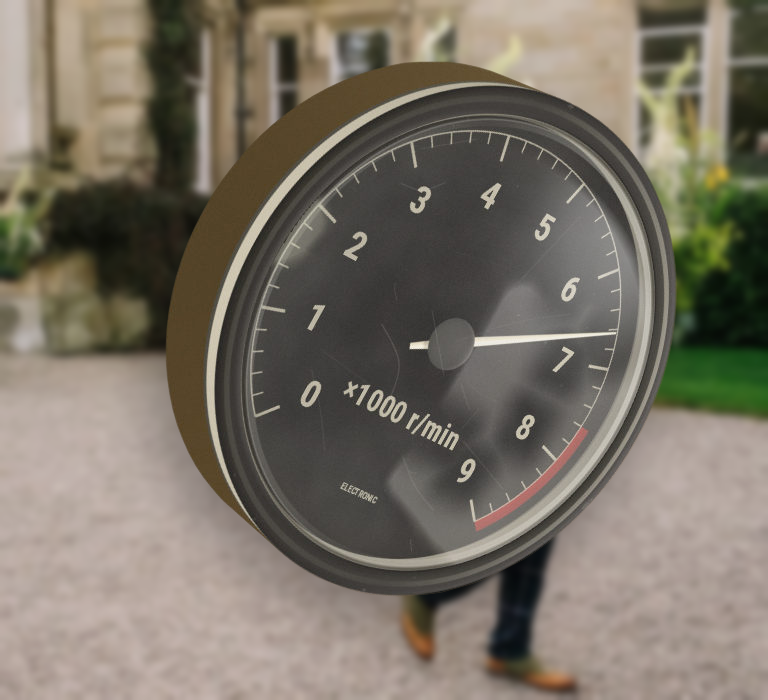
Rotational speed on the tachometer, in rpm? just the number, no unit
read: 6600
